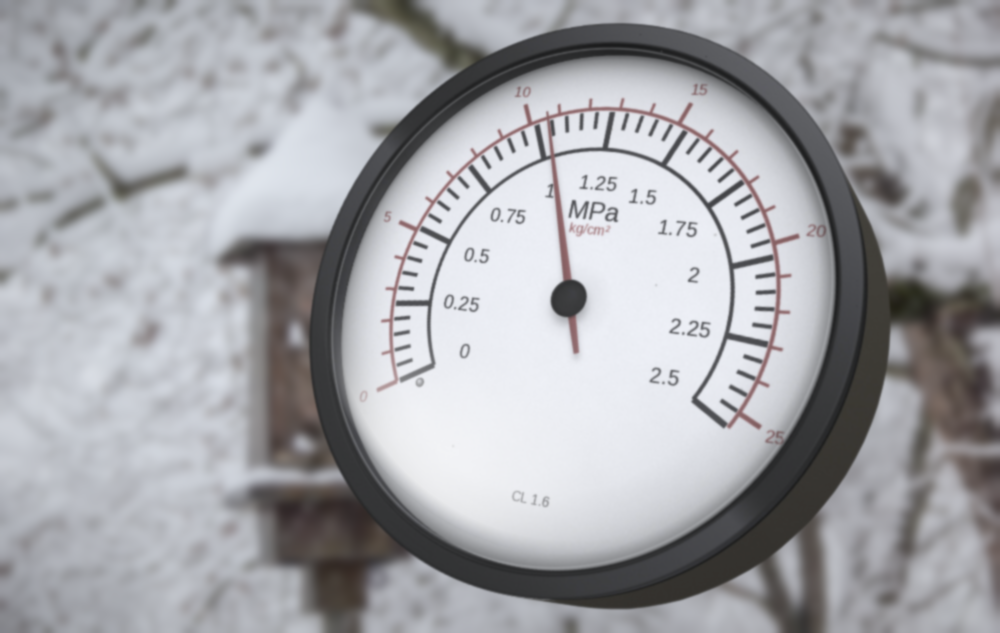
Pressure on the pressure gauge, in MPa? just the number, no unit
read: 1.05
